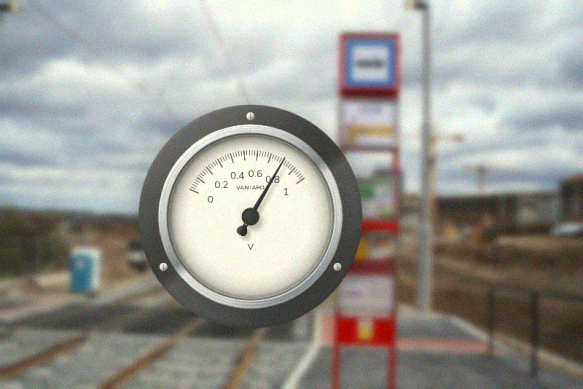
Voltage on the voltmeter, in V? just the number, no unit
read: 0.8
